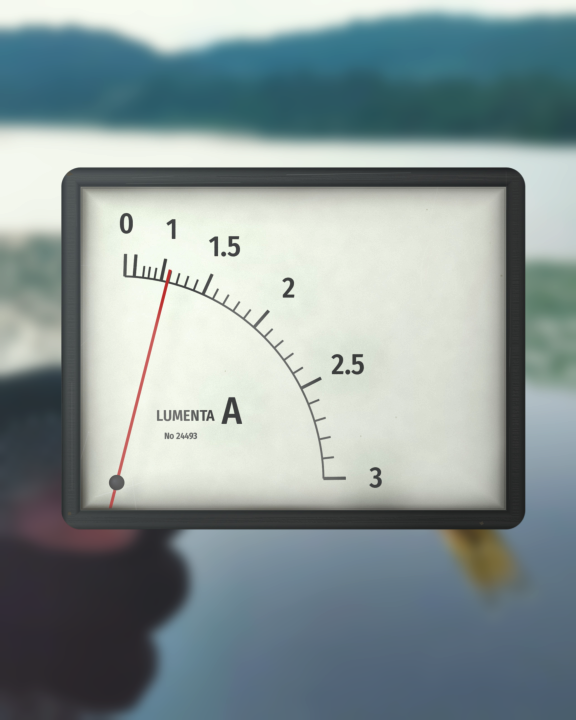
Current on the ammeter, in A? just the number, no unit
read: 1.1
